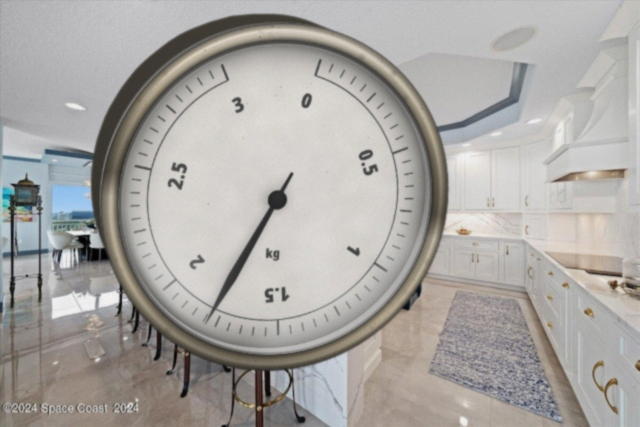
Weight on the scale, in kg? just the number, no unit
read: 1.8
